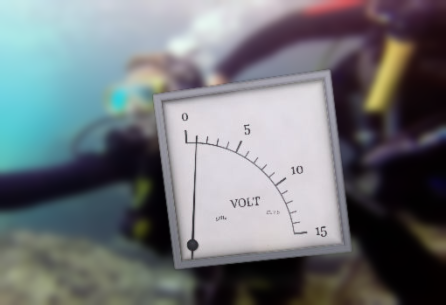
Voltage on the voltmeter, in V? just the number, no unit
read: 1
